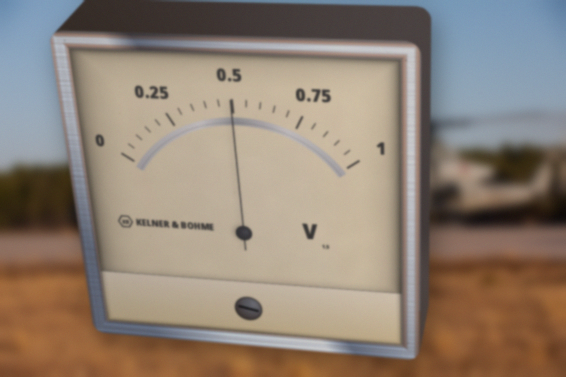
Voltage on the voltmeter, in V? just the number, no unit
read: 0.5
